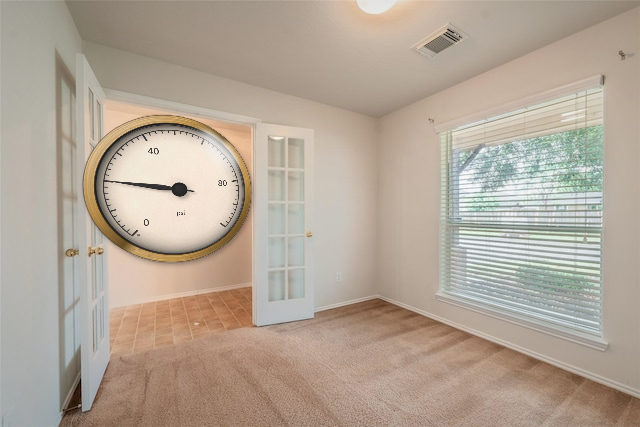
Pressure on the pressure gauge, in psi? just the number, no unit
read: 20
